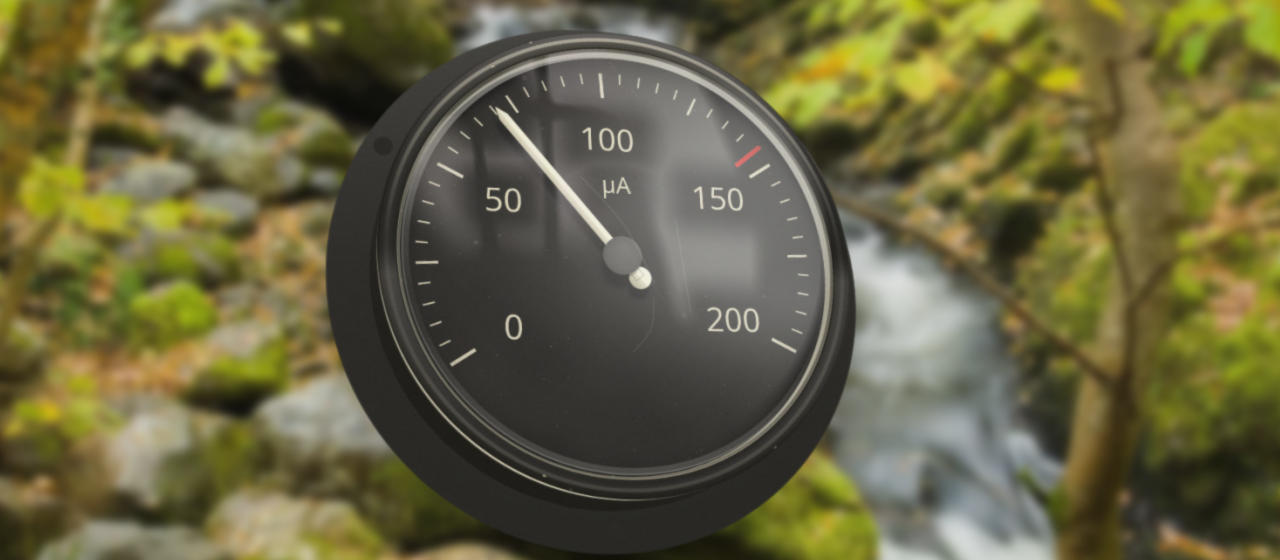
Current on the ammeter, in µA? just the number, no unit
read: 70
